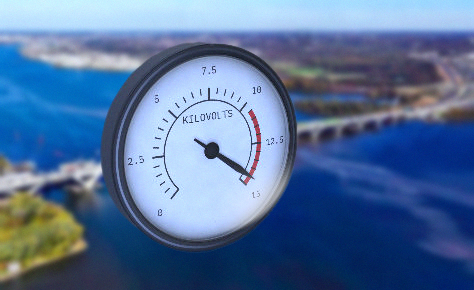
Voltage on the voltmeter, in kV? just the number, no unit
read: 14.5
